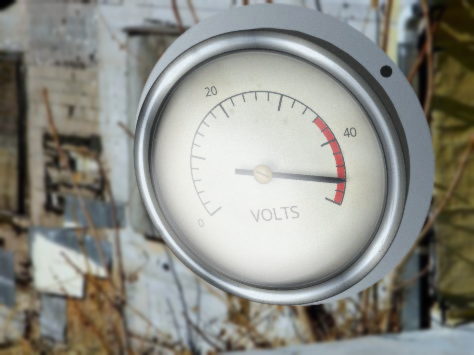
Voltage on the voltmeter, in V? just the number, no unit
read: 46
